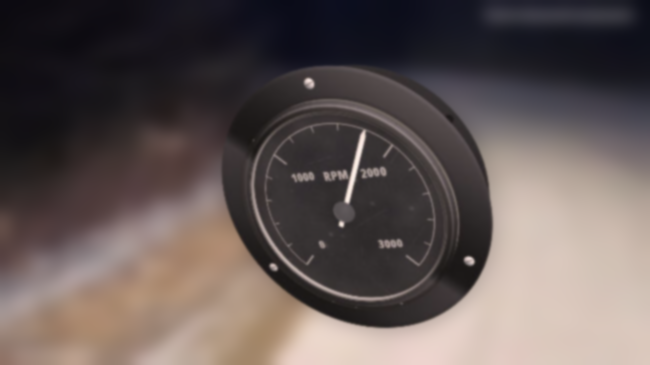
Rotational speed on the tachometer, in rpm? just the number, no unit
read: 1800
